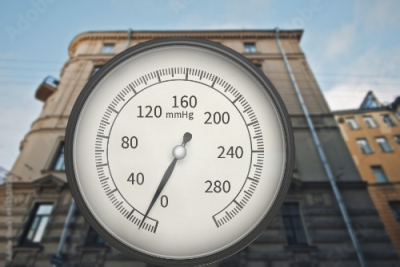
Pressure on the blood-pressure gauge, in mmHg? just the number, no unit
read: 10
